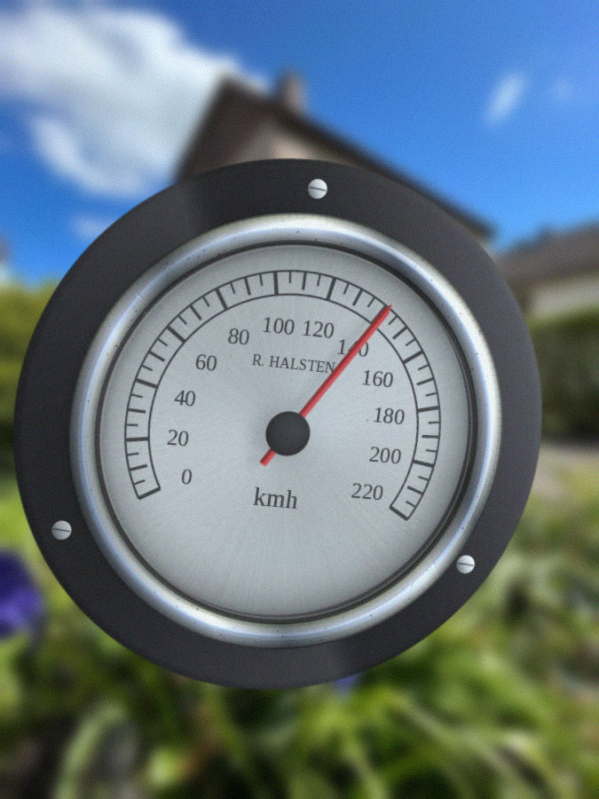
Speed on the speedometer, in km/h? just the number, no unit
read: 140
